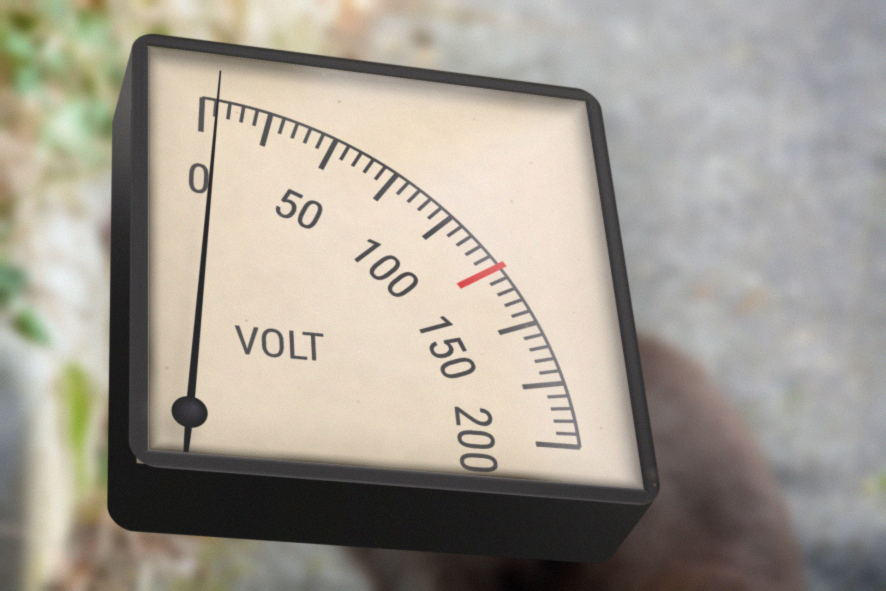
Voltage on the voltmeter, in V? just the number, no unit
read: 5
